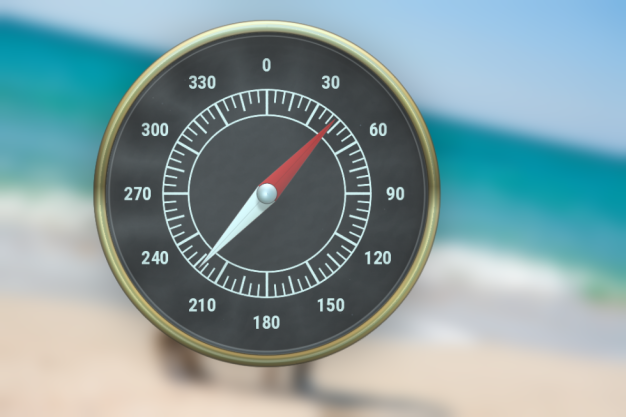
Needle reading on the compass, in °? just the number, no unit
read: 42.5
